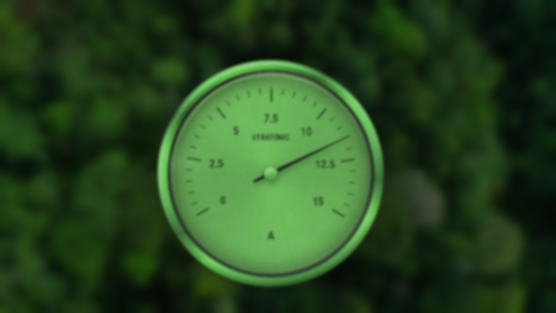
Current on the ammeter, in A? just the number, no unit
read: 11.5
